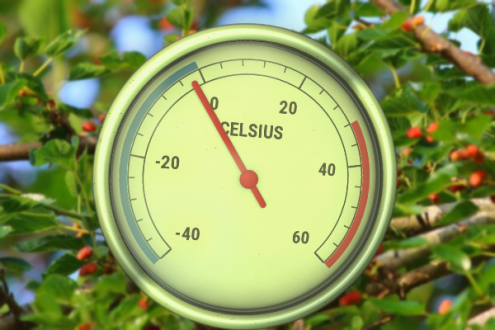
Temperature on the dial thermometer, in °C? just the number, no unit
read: -2
